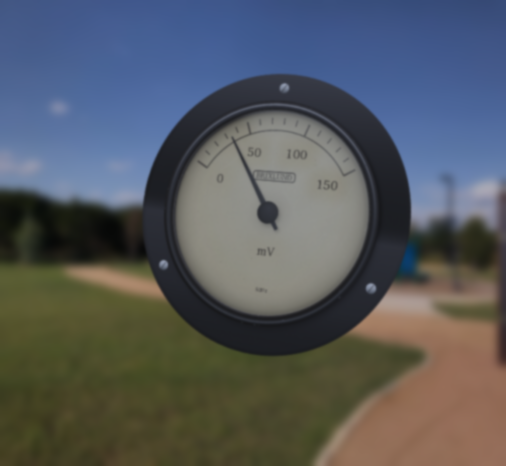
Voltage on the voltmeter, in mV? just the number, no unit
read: 35
